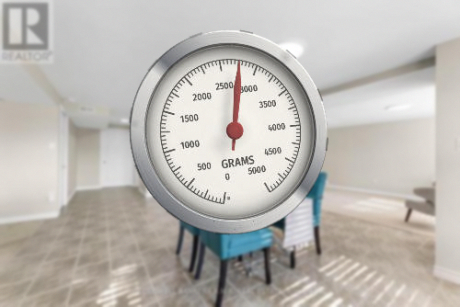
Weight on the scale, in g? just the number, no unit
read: 2750
